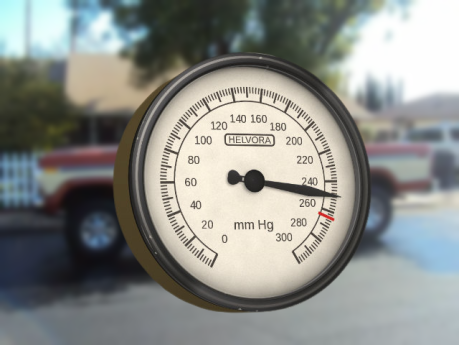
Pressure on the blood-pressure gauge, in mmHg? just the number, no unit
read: 250
